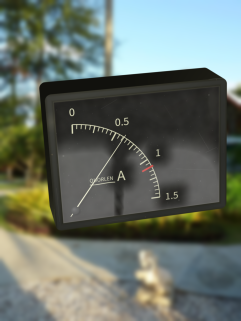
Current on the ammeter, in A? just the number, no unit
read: 0.6
